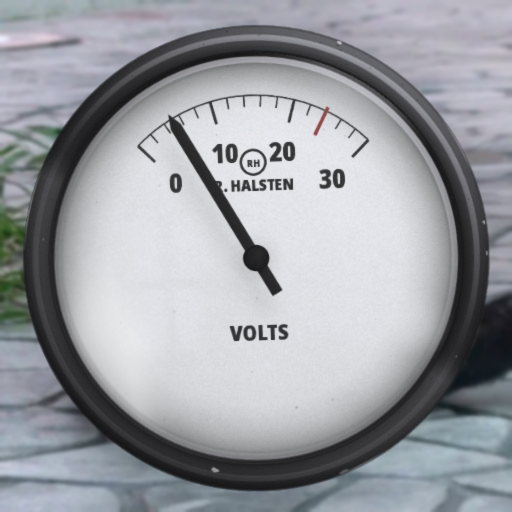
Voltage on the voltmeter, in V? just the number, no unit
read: 5
